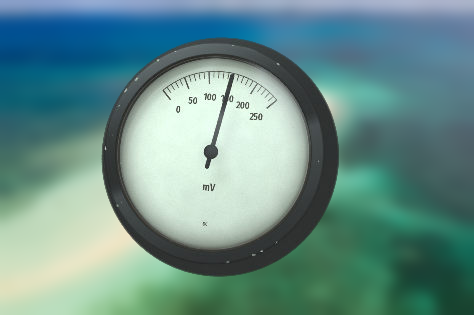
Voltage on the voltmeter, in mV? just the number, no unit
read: 150
